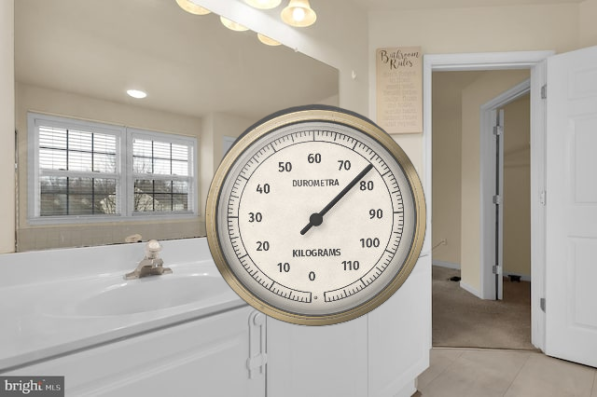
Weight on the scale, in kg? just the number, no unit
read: 76
